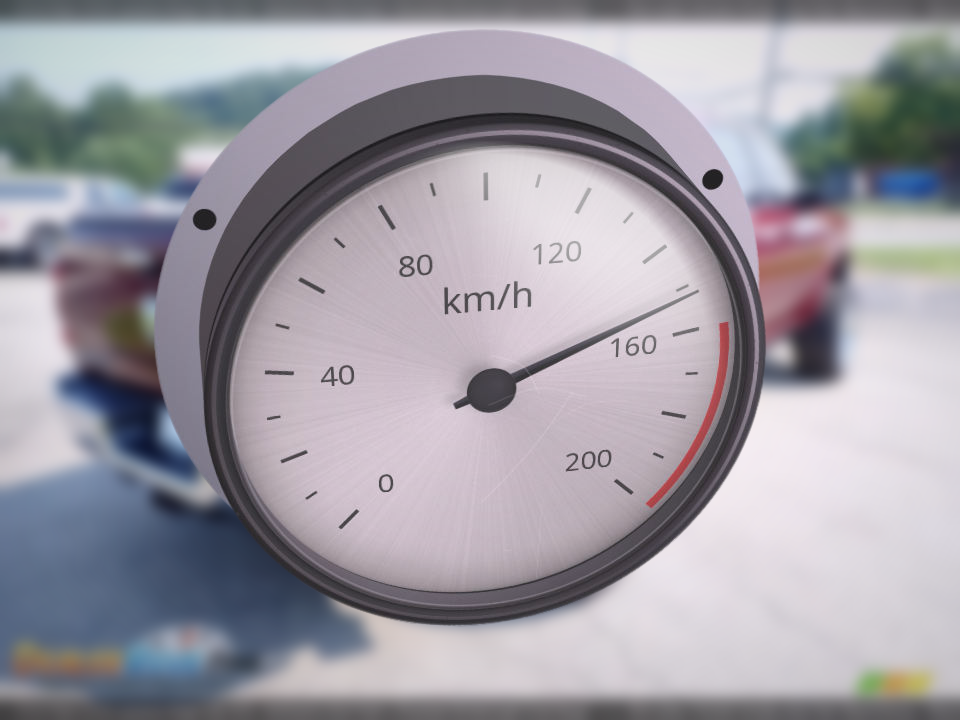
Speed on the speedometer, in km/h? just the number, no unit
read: 150
